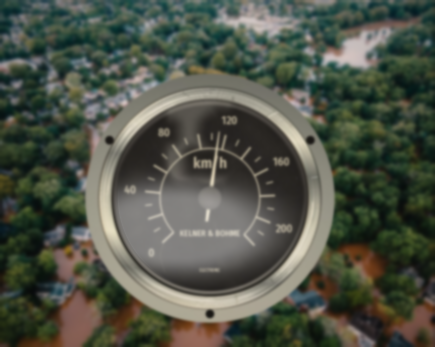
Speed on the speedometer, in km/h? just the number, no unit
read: 115
